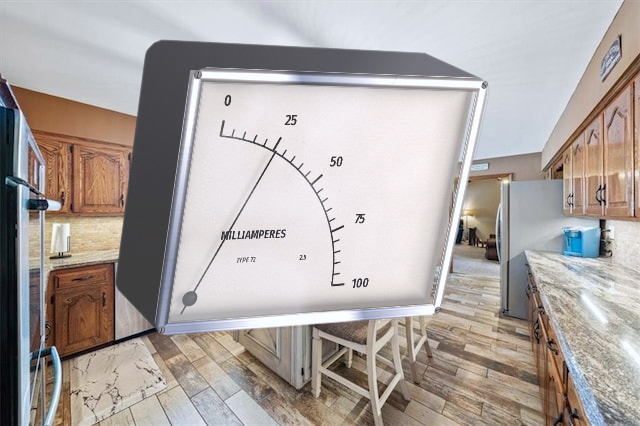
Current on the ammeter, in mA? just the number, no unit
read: 25
